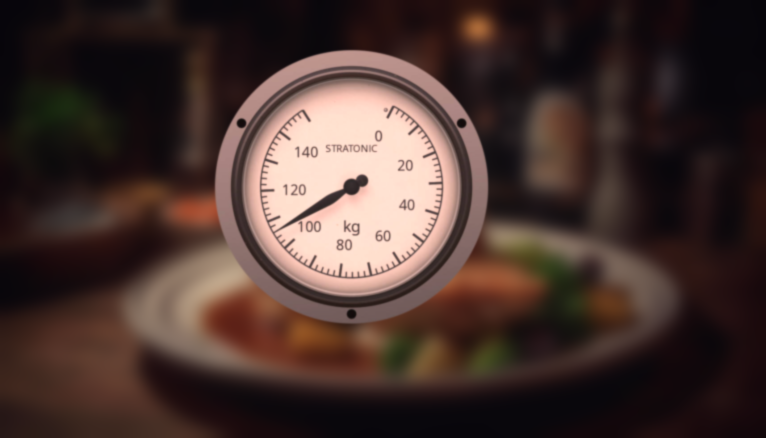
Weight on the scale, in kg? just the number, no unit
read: 106
